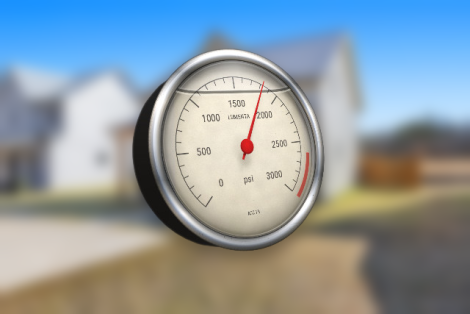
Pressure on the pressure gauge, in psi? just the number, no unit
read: 1800
